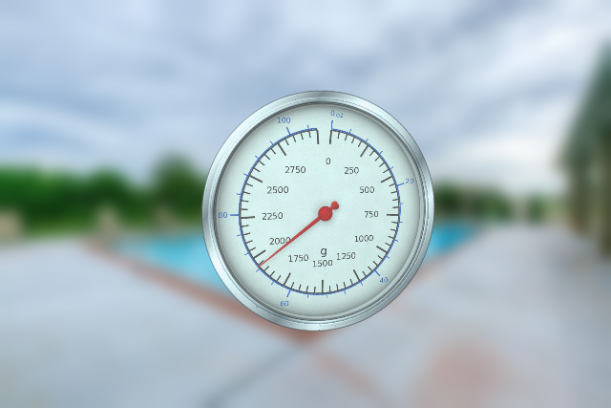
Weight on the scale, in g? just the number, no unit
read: 1950
